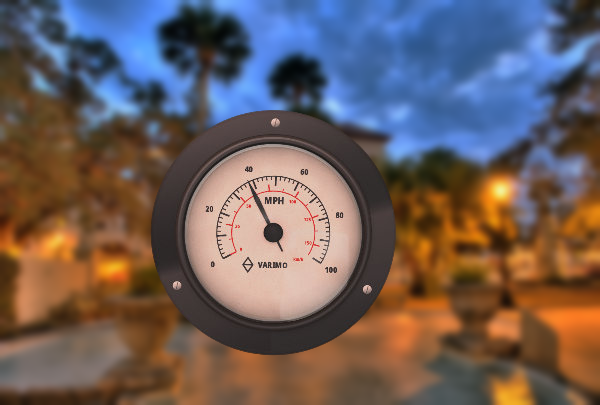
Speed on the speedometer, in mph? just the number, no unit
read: 38
